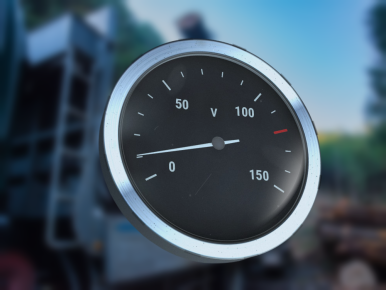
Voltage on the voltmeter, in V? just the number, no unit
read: 10
